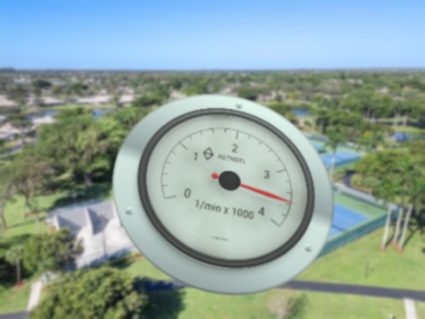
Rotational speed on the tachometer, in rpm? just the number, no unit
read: 3600
